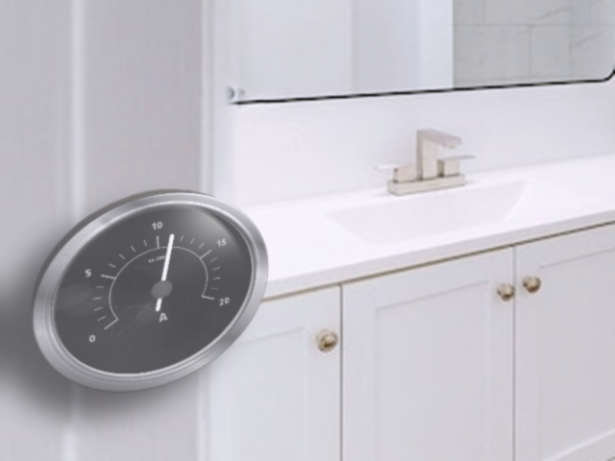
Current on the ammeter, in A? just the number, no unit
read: 11
